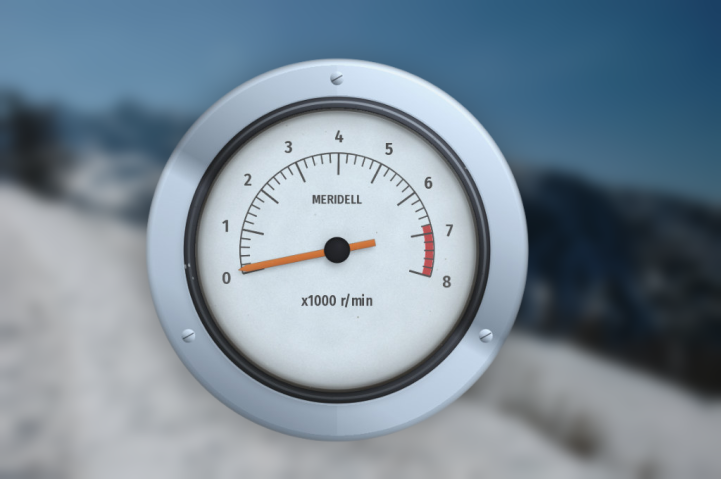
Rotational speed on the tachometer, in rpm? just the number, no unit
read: 100
